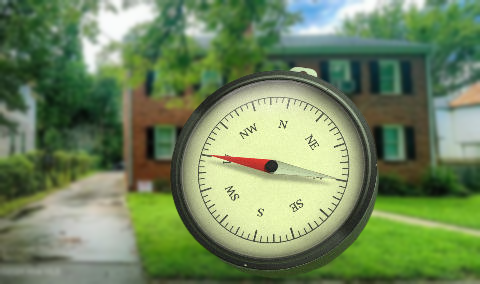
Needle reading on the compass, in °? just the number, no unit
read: 270
